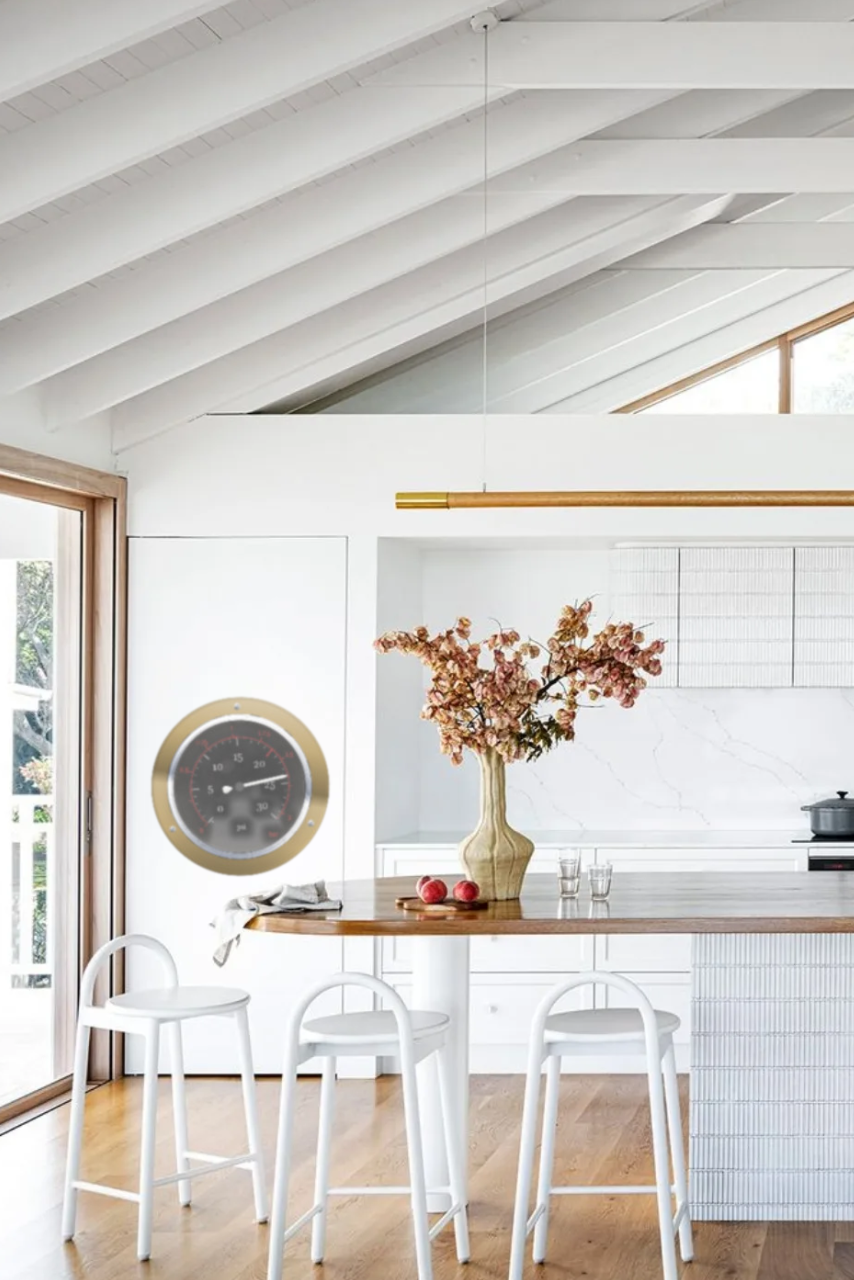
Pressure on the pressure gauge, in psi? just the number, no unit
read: 24
